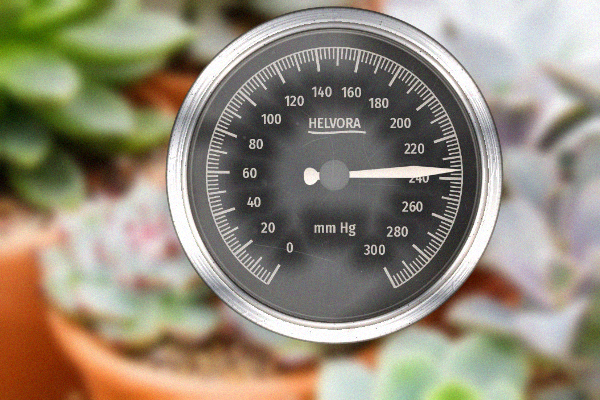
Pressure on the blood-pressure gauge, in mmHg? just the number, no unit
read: 236
